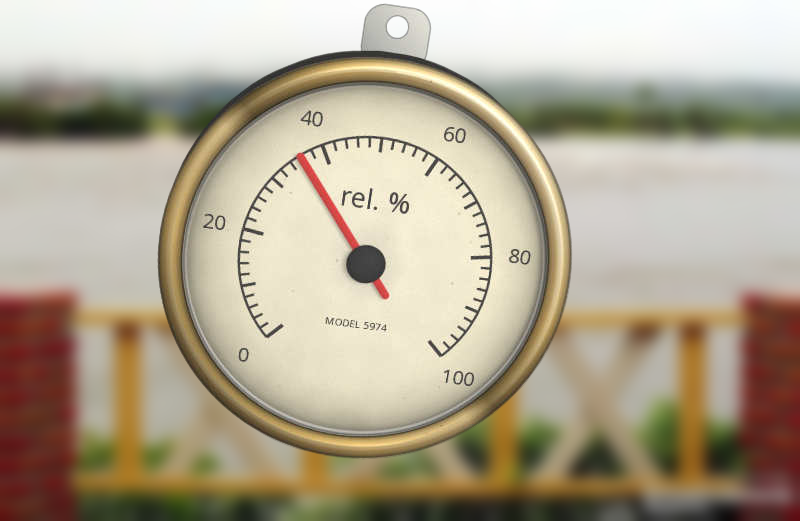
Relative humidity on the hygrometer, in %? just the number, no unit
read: 36
